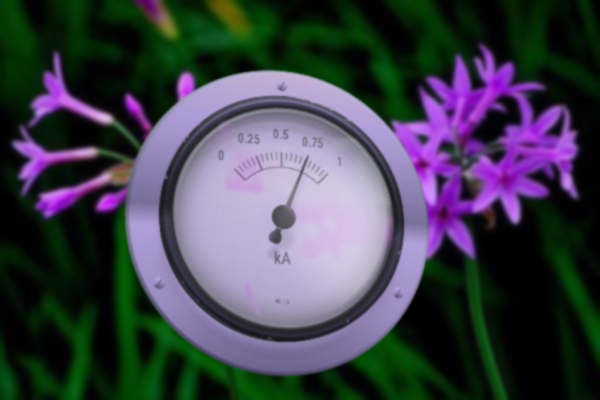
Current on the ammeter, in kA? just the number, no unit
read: 0.75
